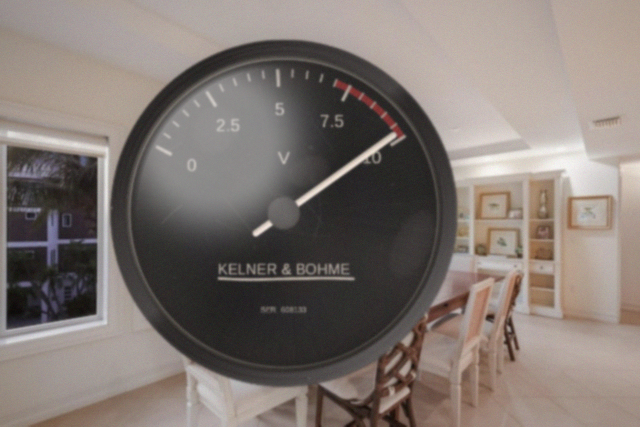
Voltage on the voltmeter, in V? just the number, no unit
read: 9.75
